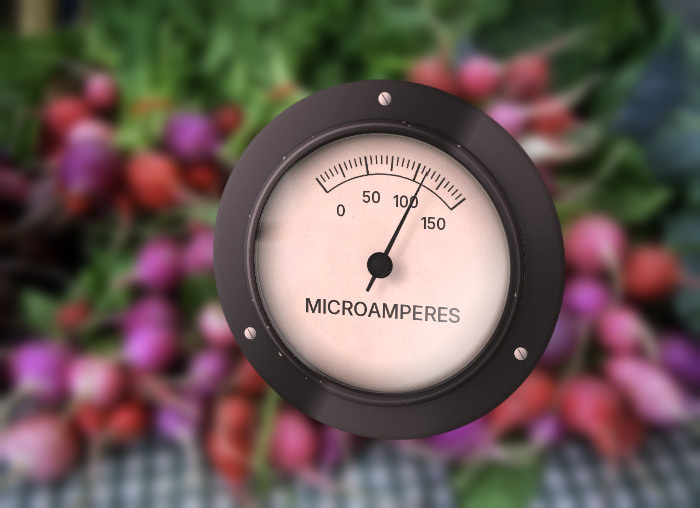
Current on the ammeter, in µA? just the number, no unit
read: 110
